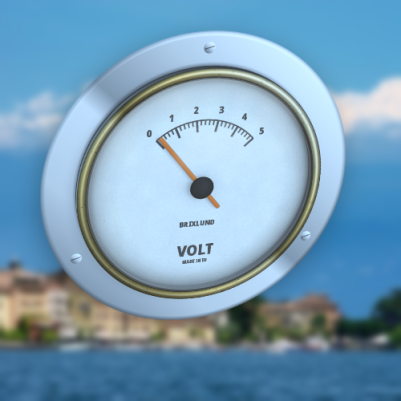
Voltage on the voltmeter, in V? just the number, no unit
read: 0.2
